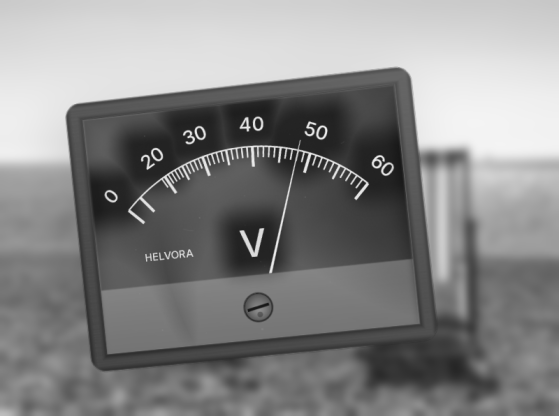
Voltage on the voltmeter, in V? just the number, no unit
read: 48
